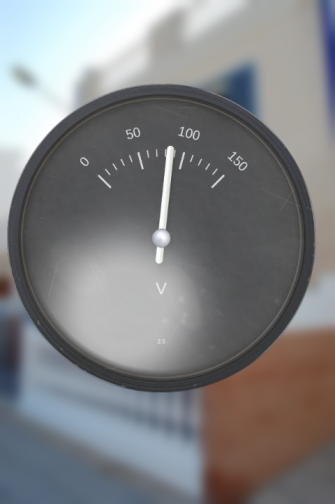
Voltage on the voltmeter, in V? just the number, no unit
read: 85
